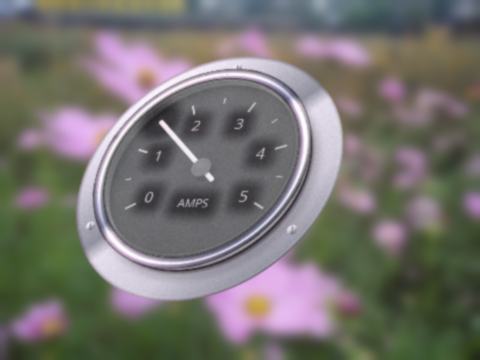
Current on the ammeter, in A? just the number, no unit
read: 1.5
